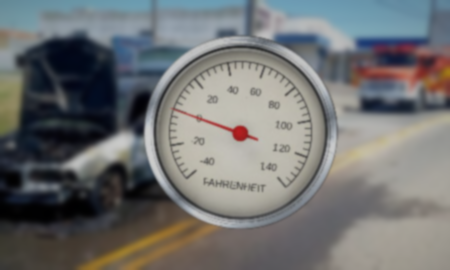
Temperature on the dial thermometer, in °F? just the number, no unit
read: 0
